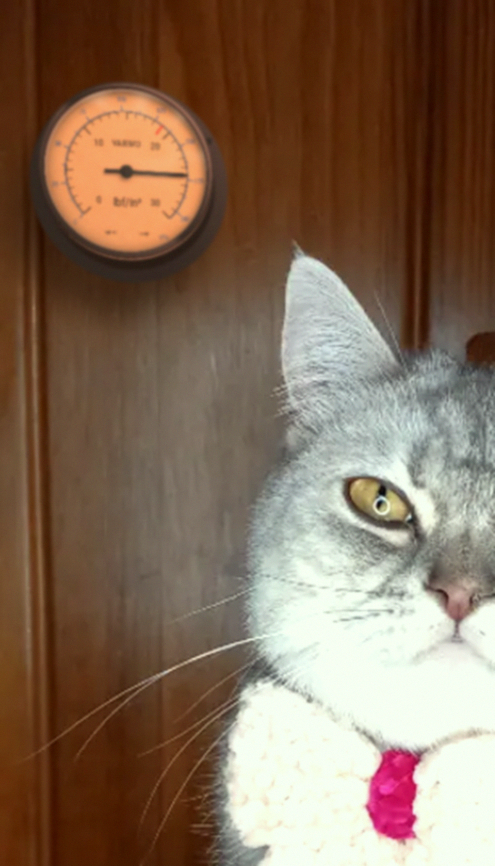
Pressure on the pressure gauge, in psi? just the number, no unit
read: 25
